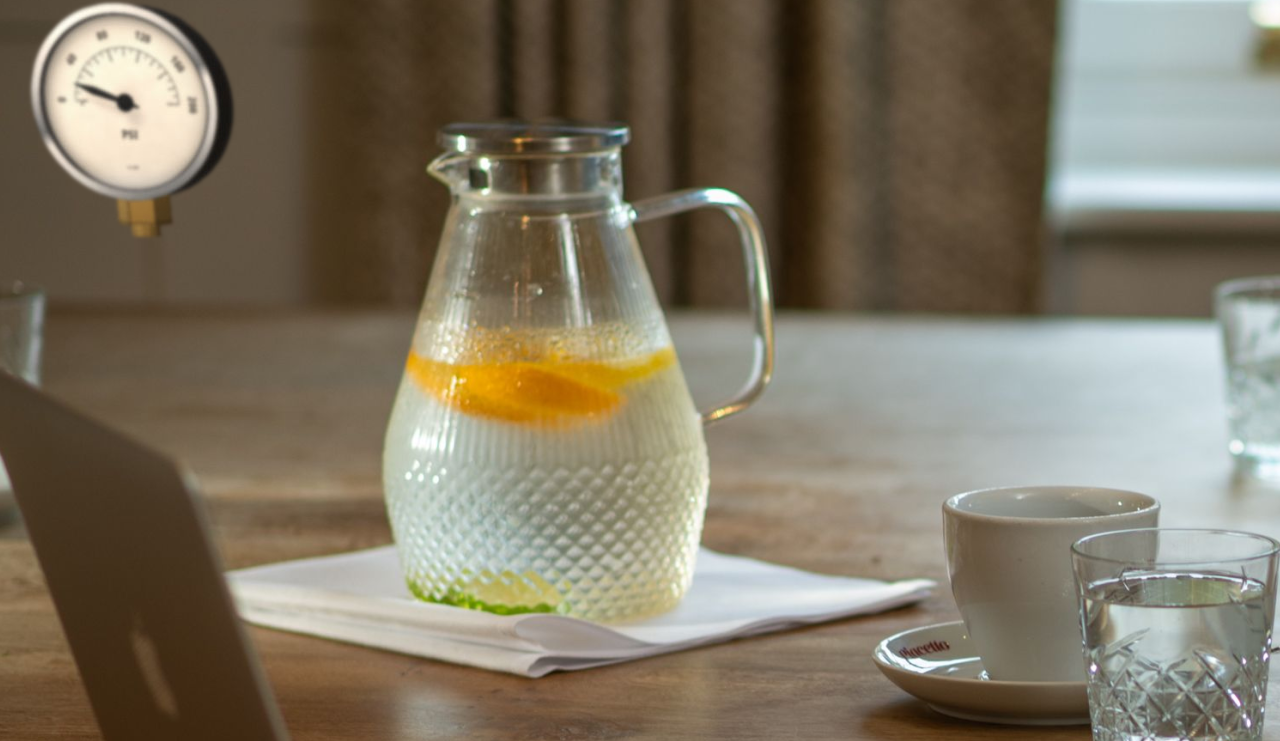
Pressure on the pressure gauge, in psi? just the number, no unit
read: 20
